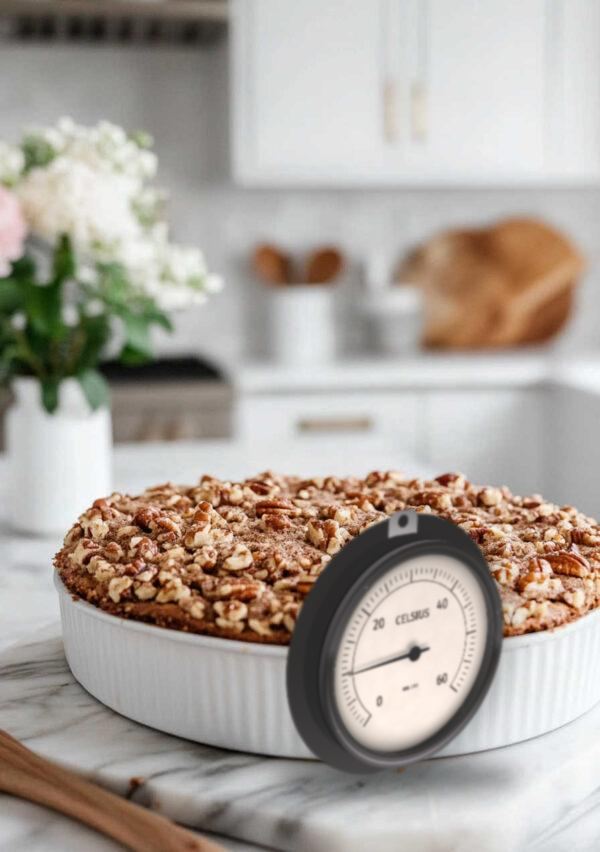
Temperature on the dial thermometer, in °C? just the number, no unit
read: 10
